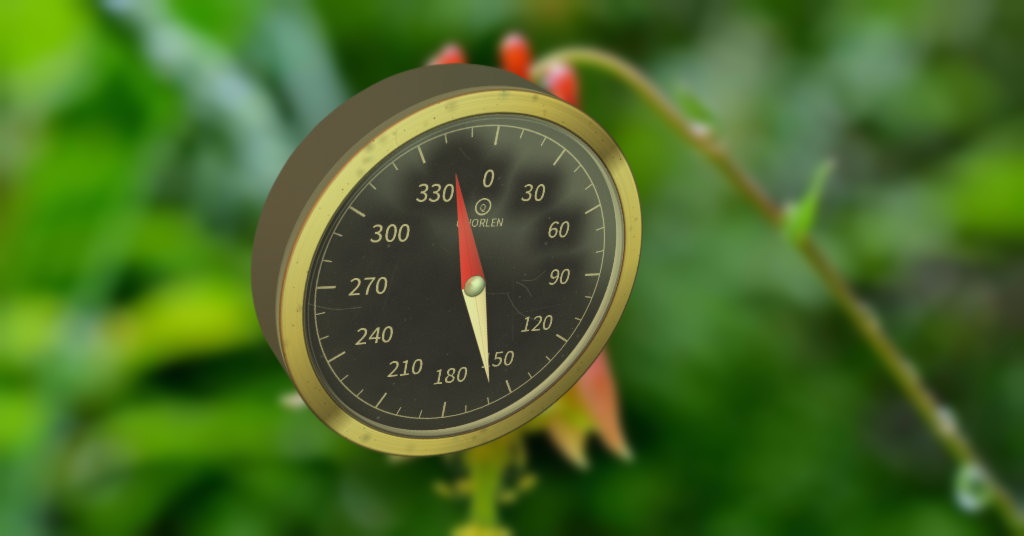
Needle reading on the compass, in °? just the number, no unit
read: 340
